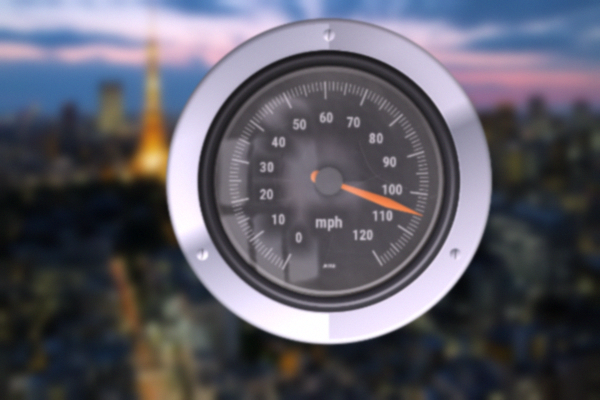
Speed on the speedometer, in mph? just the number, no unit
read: 105
